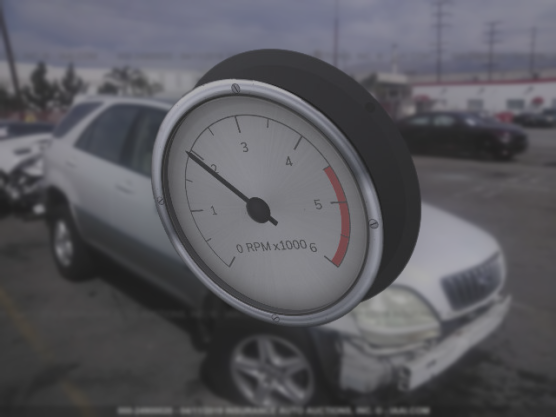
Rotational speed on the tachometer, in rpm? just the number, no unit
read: 2000
